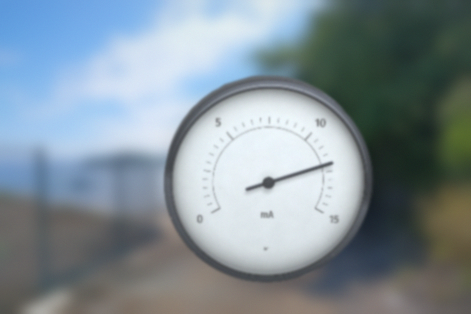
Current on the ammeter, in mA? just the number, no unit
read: 12
